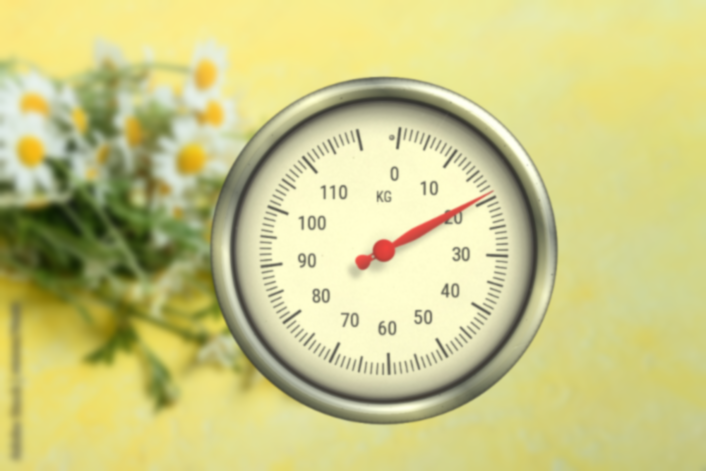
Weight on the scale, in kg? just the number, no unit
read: 19
